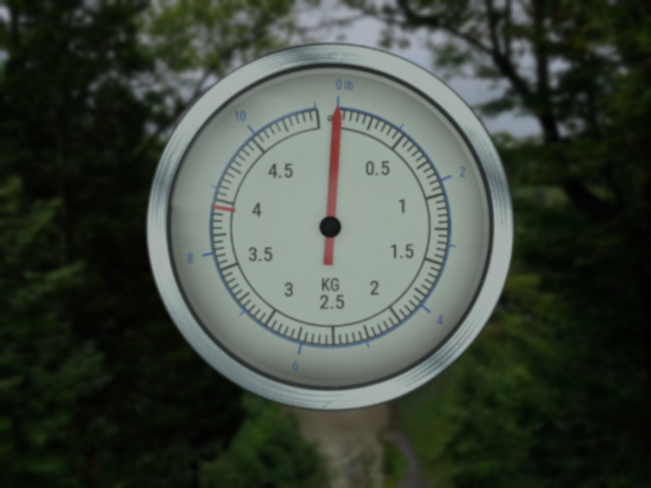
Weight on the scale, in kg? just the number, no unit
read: 0
